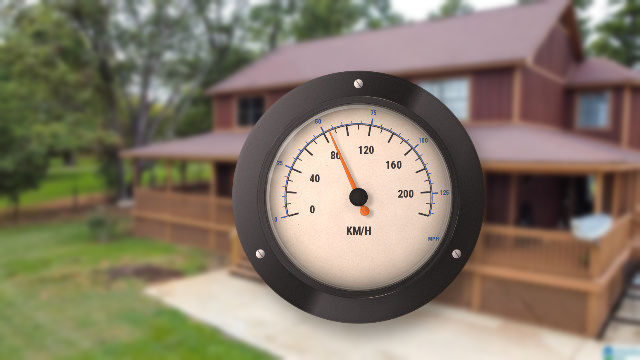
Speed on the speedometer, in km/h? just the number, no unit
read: 85
